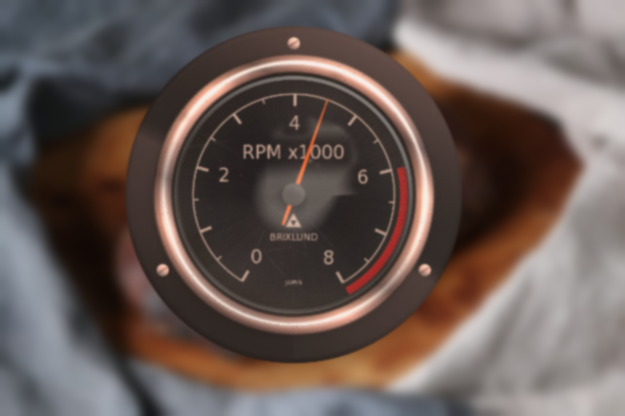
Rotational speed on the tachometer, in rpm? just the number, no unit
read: 4500
